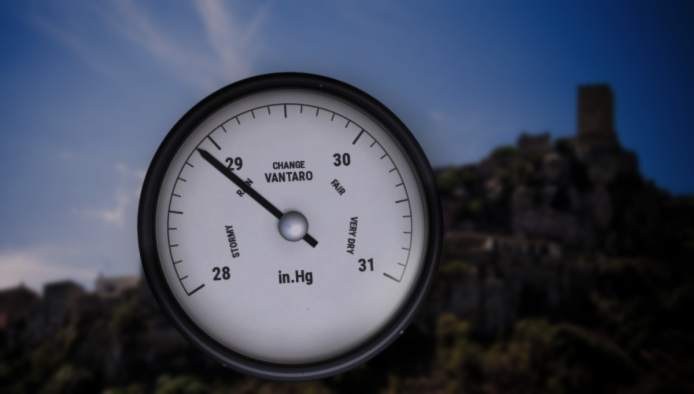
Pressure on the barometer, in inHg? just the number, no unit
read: 28.9
